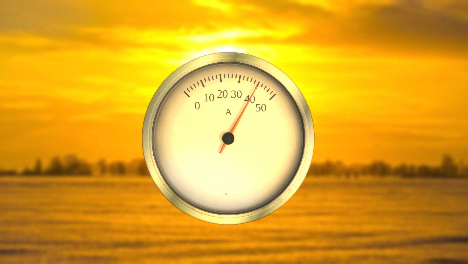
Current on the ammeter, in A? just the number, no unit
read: 40
